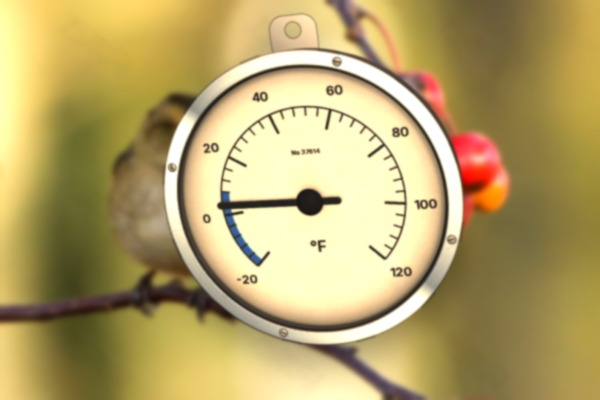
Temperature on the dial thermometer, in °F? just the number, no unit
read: 4
